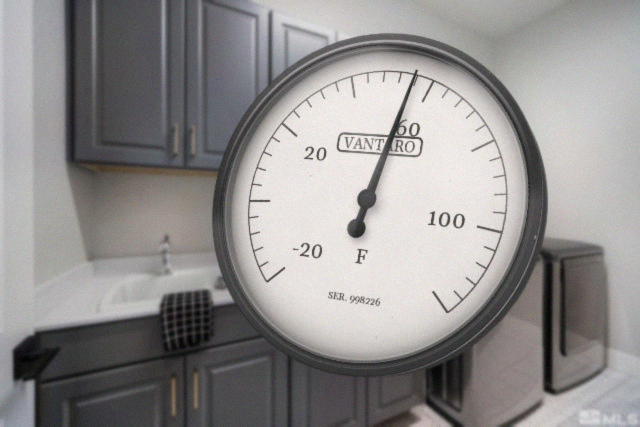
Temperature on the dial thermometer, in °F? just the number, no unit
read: 56
